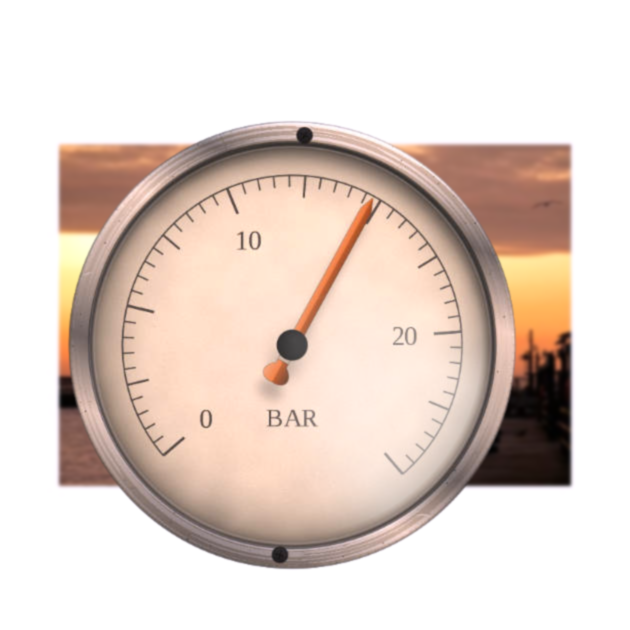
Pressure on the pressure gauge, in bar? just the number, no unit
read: 14.75
